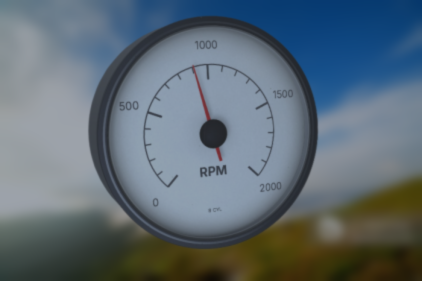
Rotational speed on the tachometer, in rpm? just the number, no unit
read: 900
